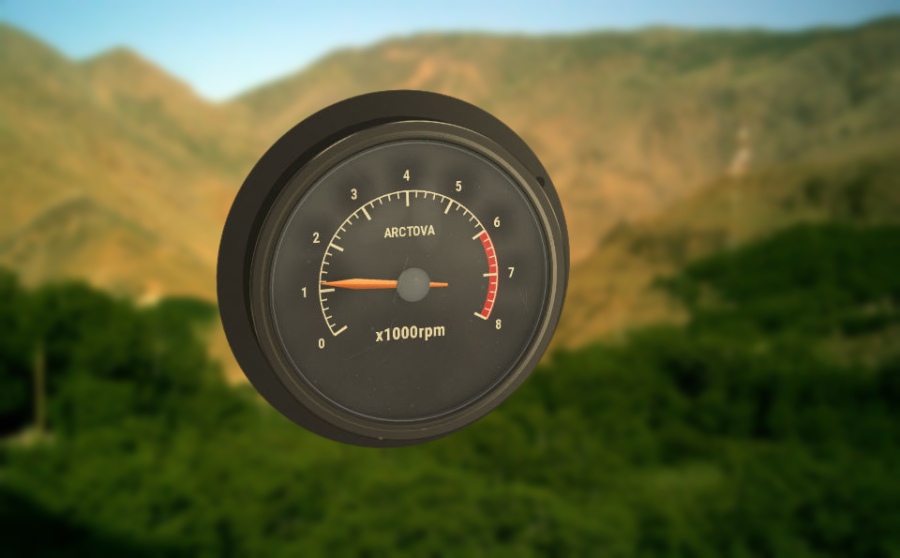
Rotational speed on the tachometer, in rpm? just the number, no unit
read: 1200
